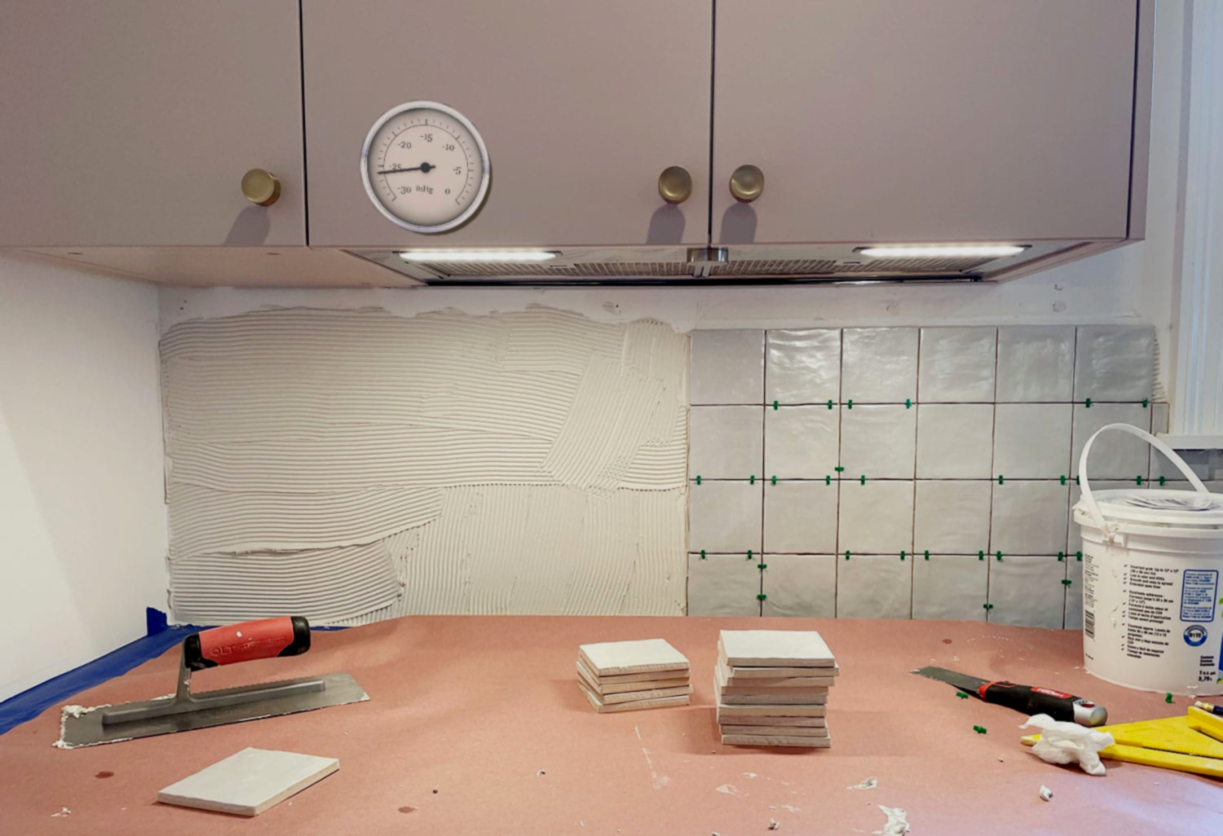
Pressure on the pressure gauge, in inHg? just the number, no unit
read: -26
